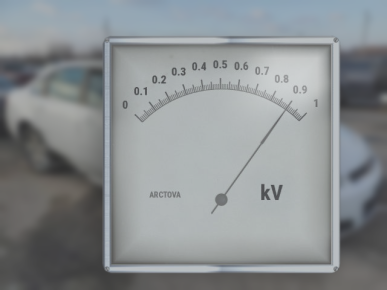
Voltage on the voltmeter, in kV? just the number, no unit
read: 0.9
